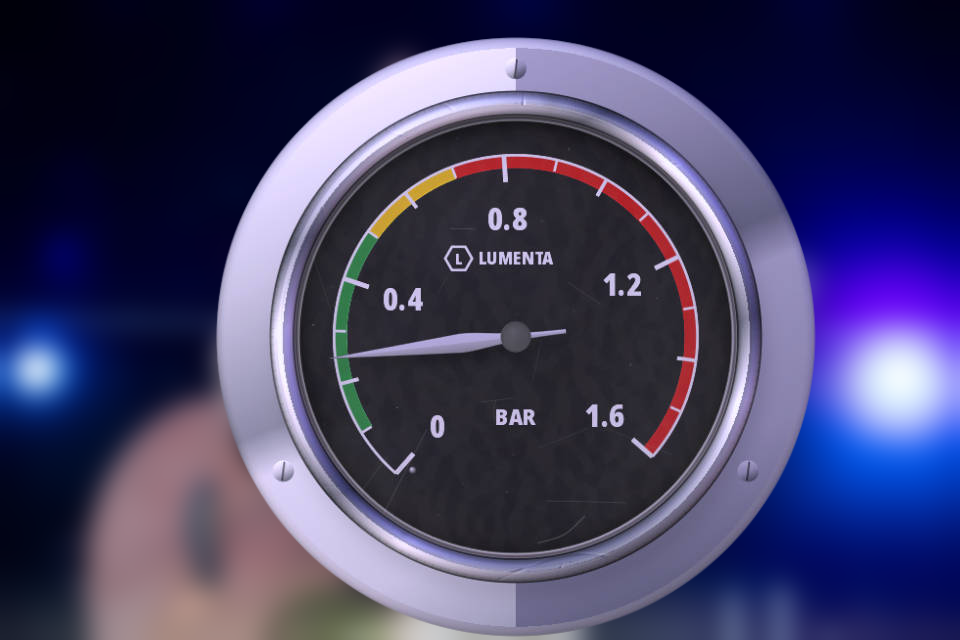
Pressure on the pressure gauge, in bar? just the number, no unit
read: 0.25
